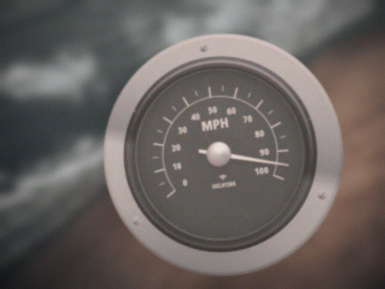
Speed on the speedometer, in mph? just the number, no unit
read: 95
